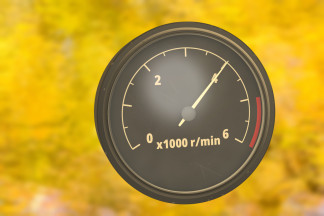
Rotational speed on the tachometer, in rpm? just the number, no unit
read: 4000
